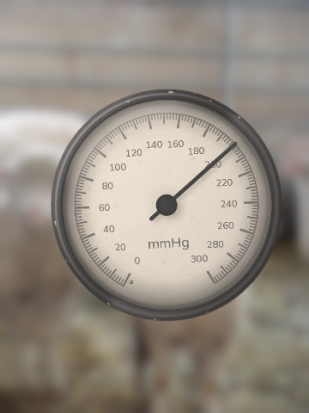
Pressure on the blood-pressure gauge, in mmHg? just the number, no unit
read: 200
